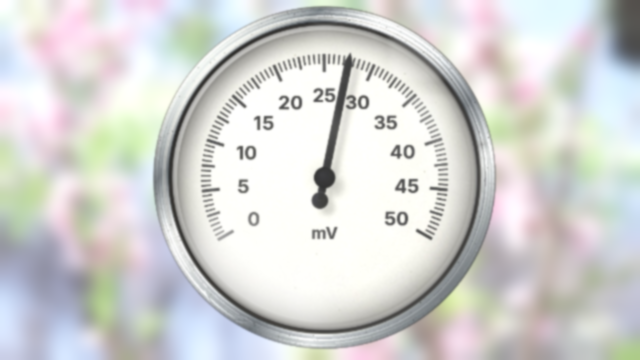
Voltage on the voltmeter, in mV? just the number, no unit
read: 27.5
